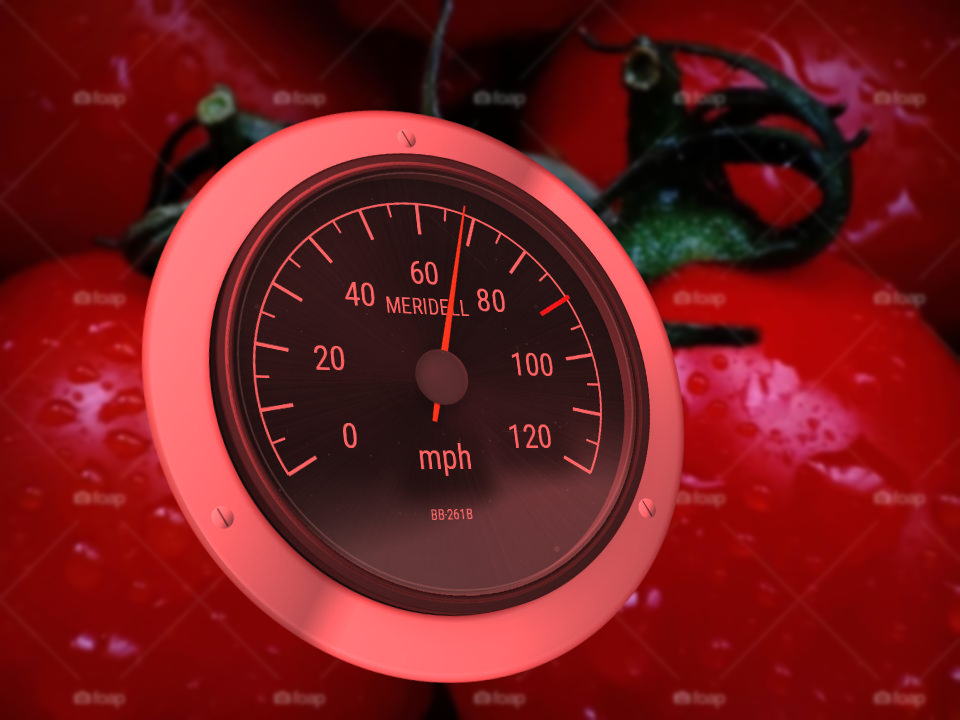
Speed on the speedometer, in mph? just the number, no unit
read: 67.5
